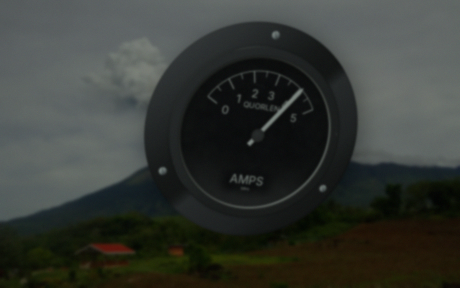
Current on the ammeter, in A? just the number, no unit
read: 4
